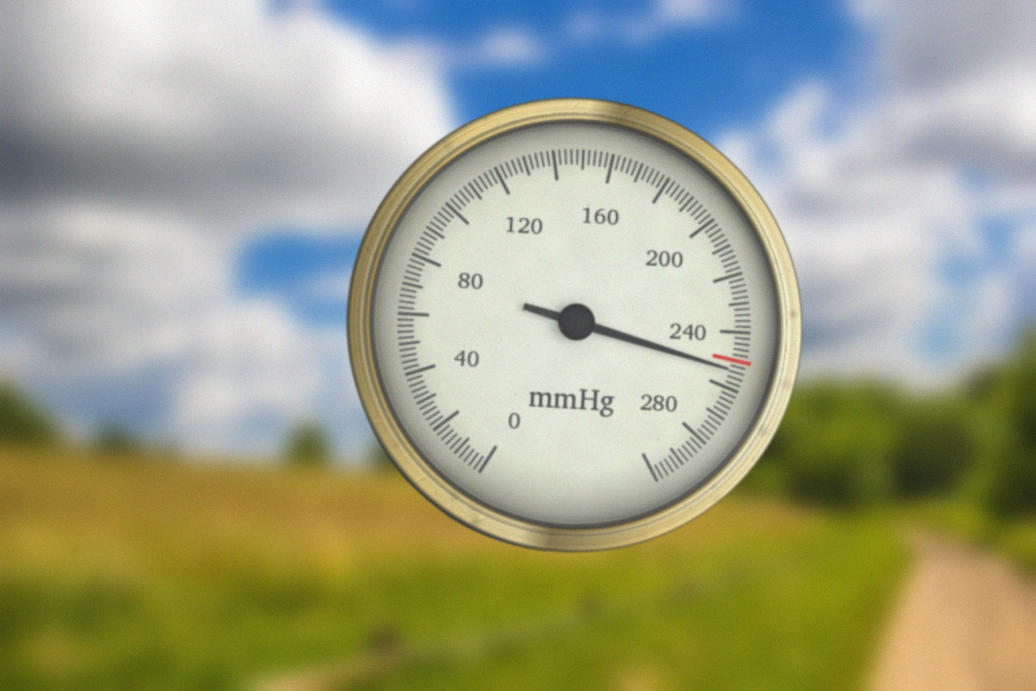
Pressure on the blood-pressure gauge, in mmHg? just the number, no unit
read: 254
